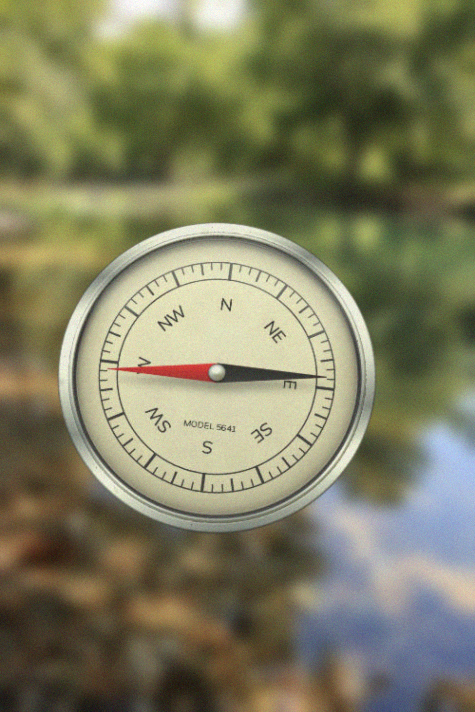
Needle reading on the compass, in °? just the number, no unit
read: 265
